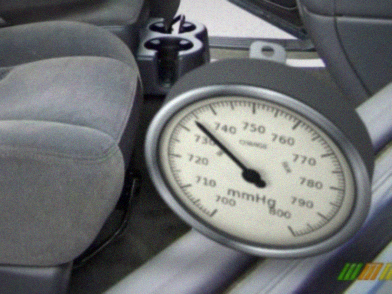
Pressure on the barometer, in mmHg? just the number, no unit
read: 735
